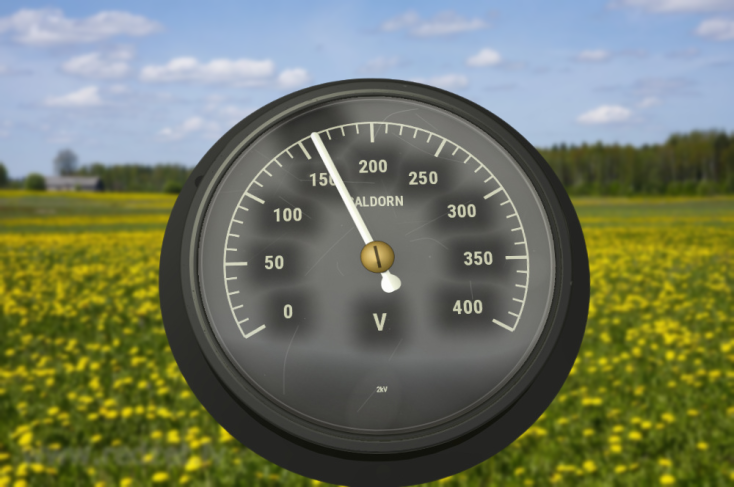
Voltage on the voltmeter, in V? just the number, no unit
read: 160
